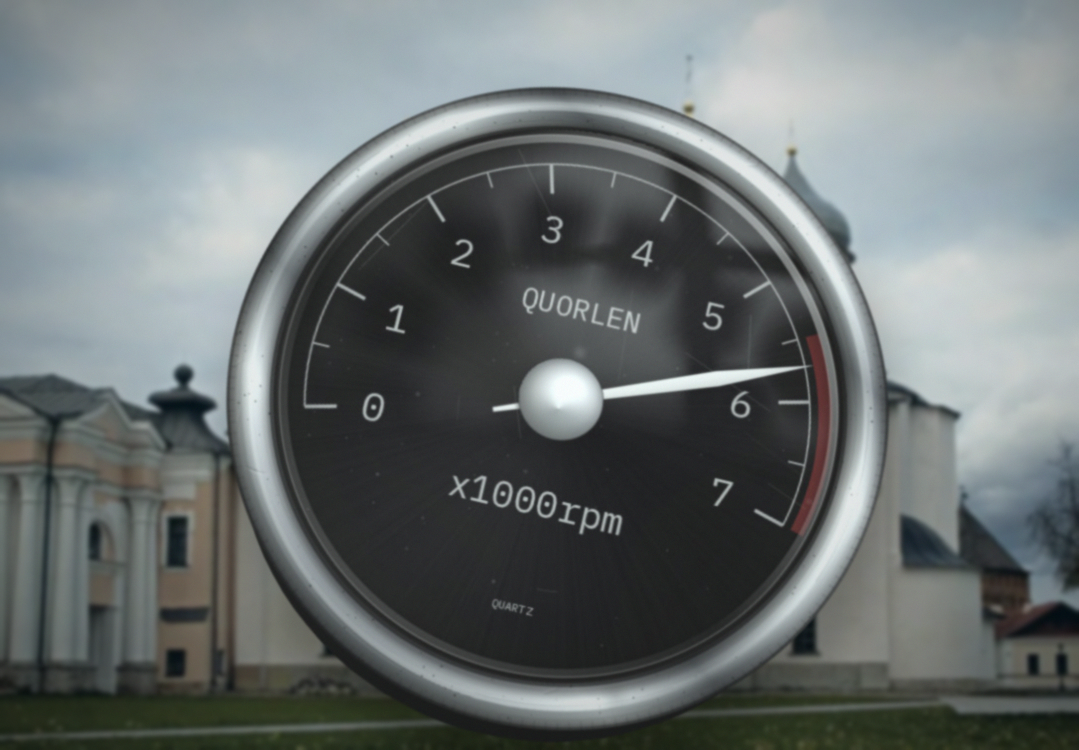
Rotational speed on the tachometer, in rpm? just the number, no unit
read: 5750
